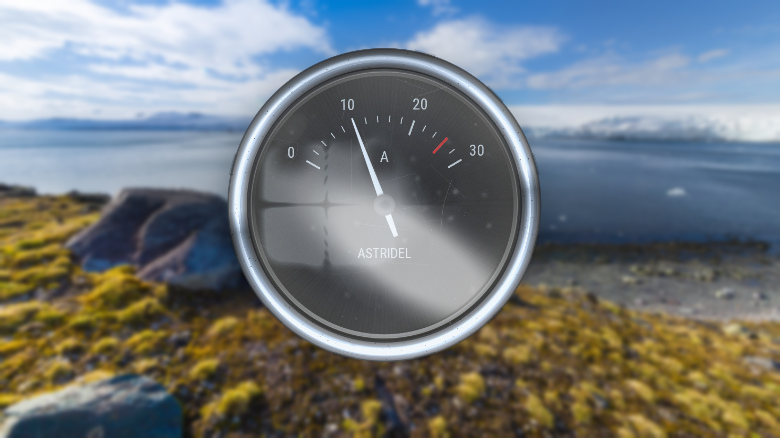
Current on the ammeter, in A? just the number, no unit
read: 10
